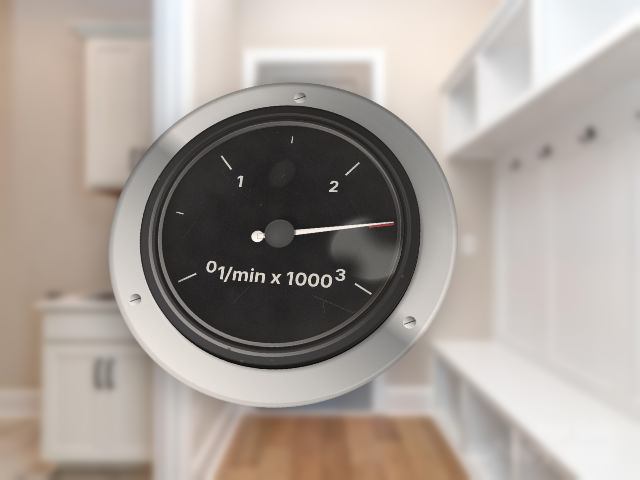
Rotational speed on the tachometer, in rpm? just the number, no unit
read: 2500
